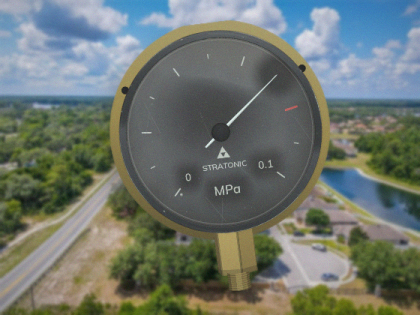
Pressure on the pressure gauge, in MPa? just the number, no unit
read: 0.07
